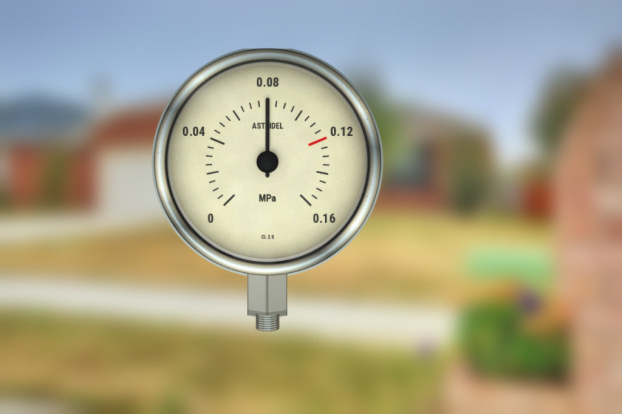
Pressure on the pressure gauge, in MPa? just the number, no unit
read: 0.08
